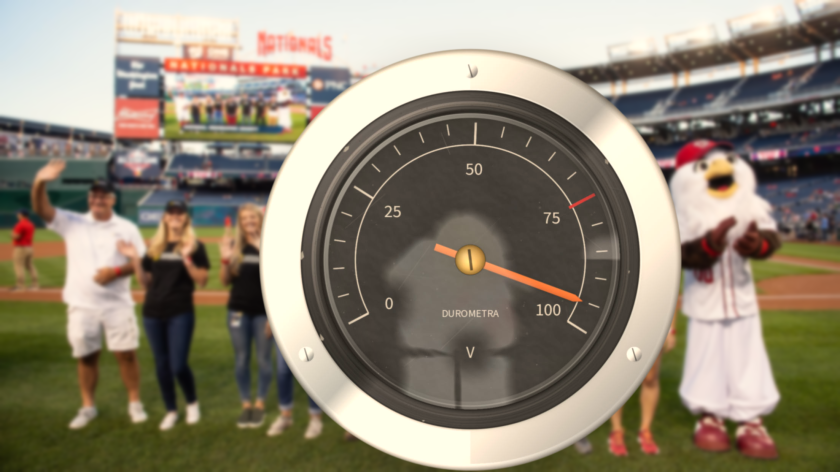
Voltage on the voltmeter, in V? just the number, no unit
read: 95
